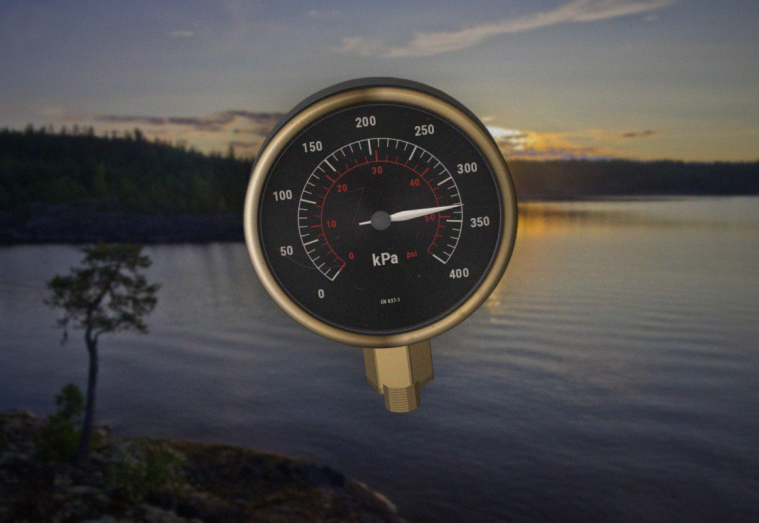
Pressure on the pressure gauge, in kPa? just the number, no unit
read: 330
